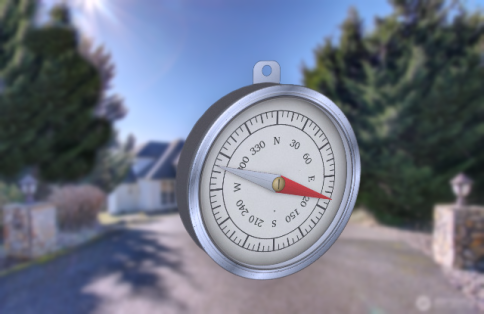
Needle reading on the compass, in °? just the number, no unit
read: 110
